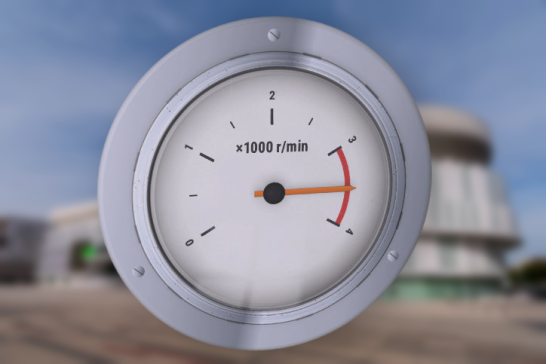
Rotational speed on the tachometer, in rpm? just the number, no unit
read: 3500
